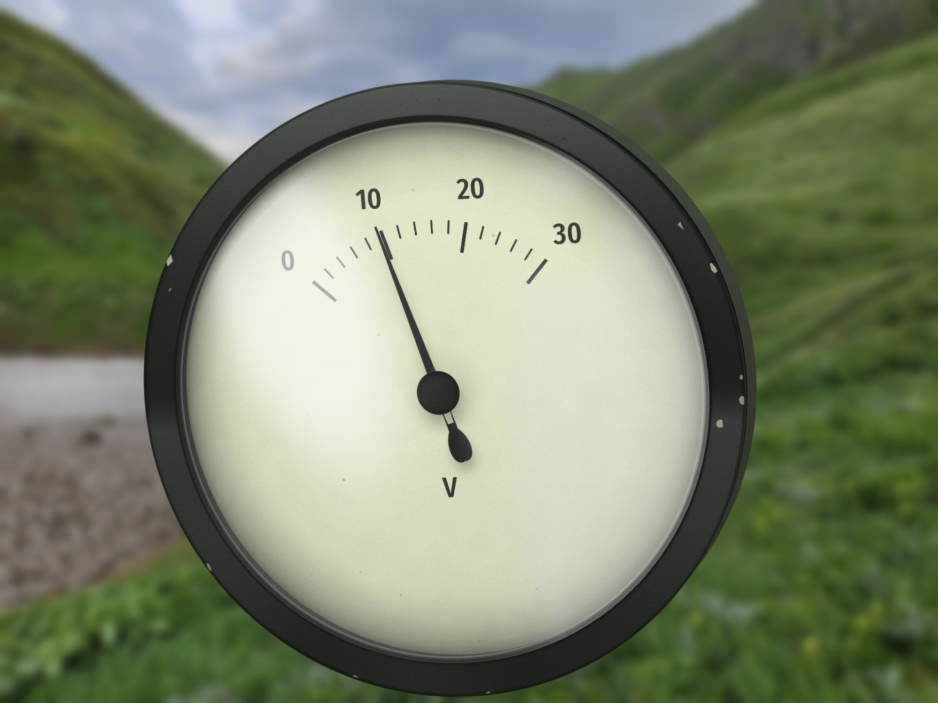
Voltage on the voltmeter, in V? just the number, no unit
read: 10
